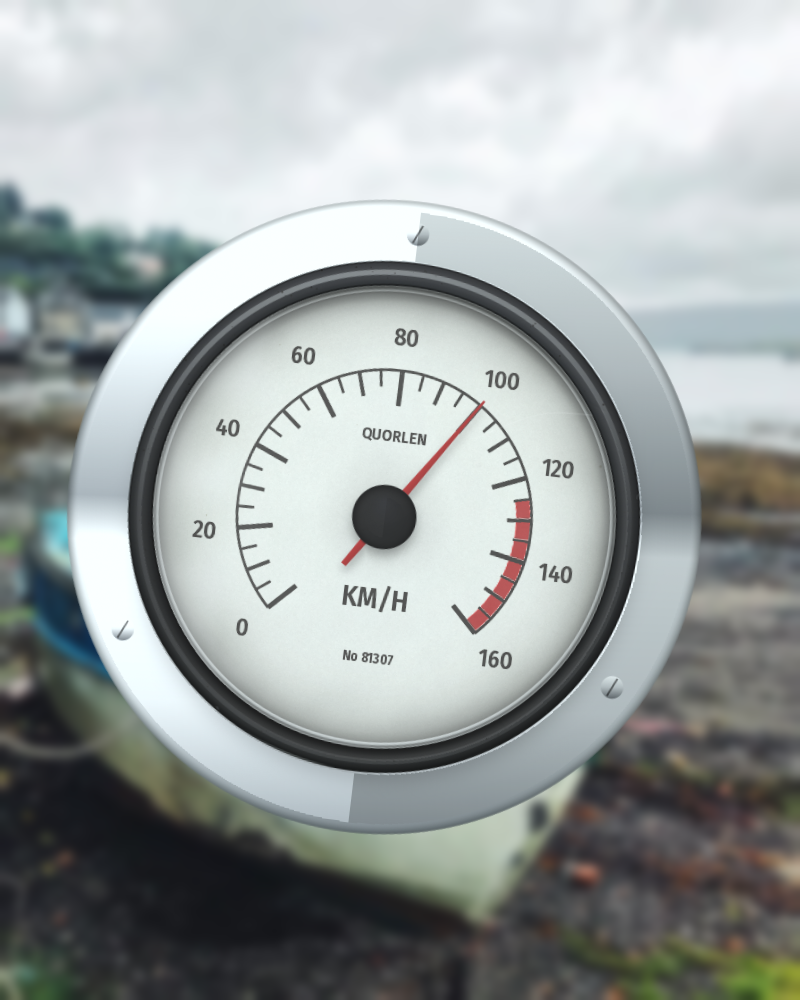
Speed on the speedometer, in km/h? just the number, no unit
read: 100
